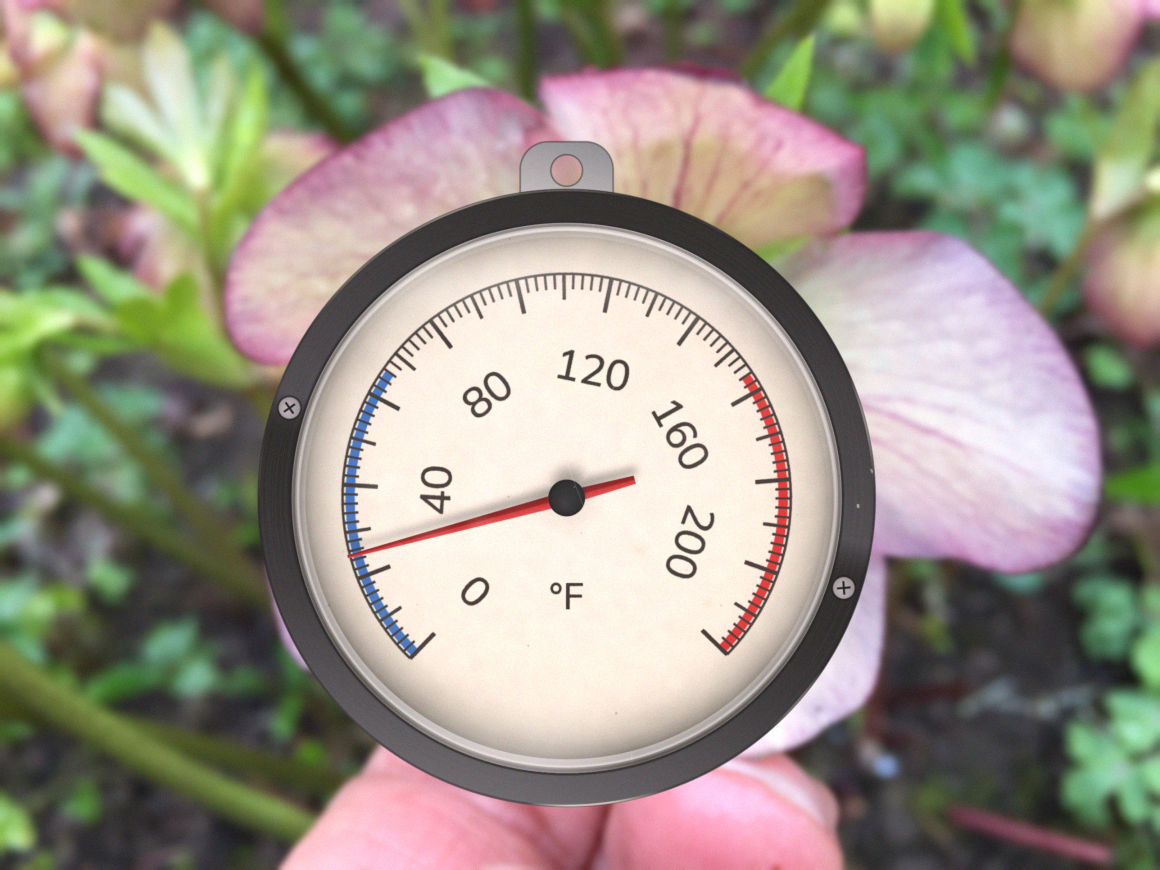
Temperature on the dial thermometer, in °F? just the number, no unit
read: 25
